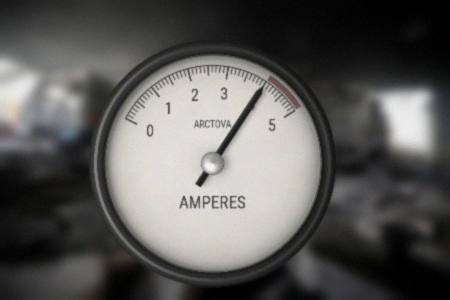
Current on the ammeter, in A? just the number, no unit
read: 4
